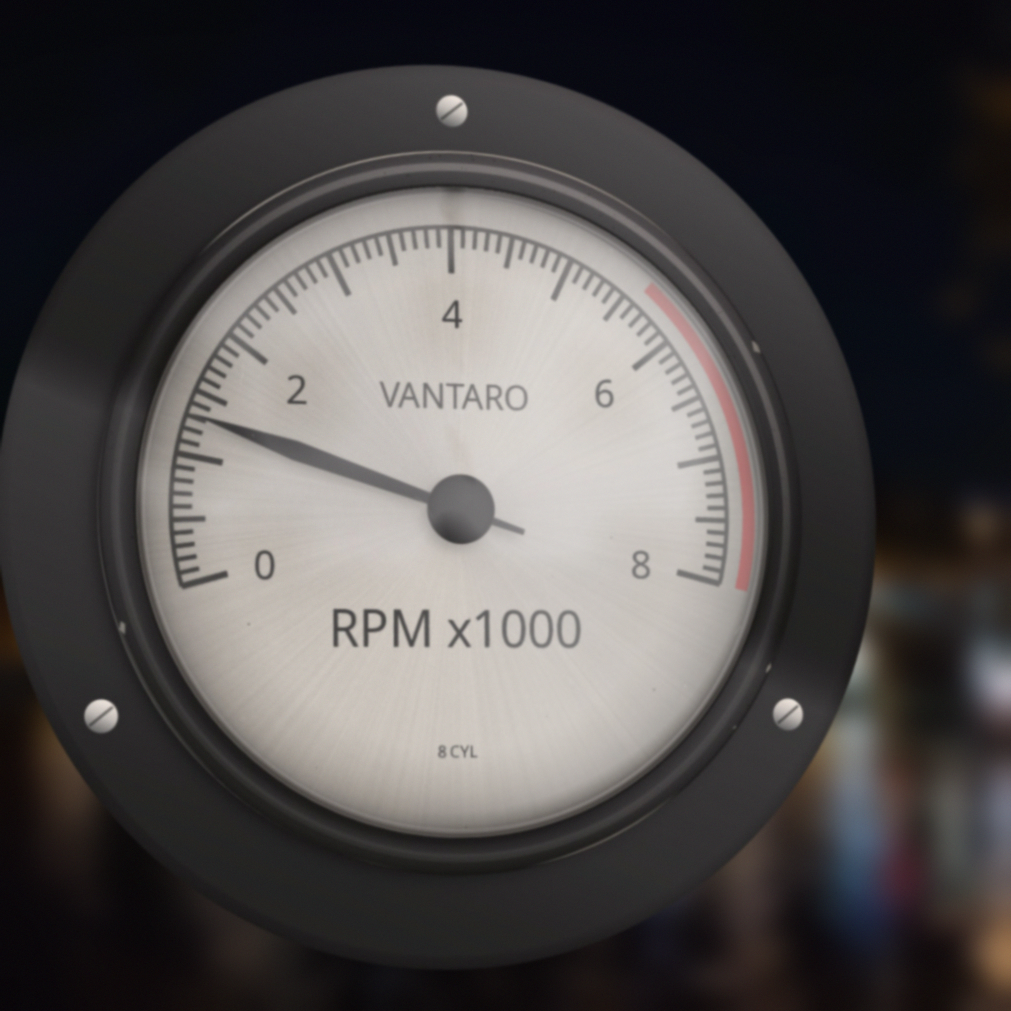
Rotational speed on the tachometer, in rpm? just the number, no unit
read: 1300
